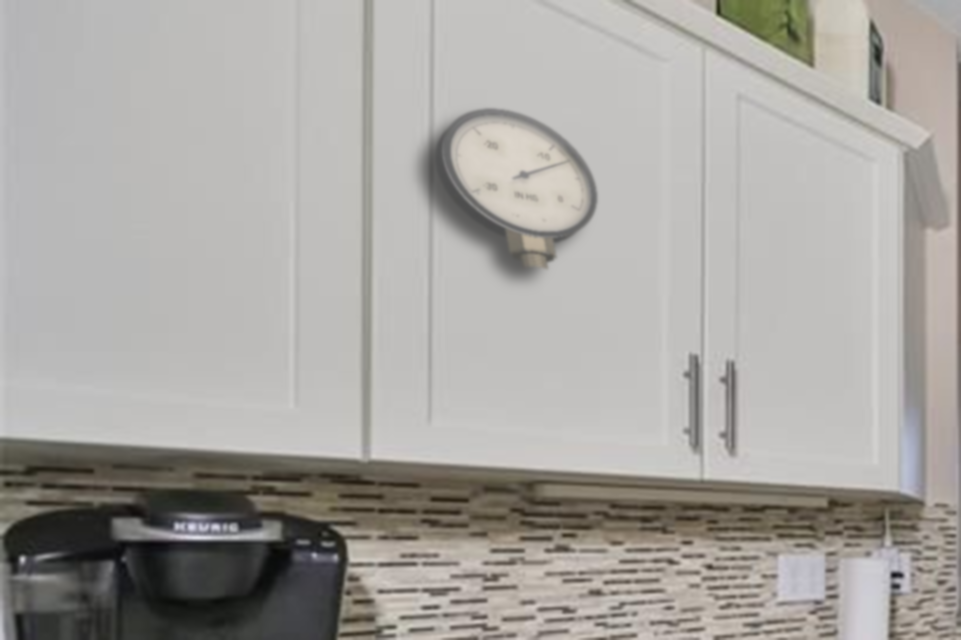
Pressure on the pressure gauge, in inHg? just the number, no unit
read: -7.5
